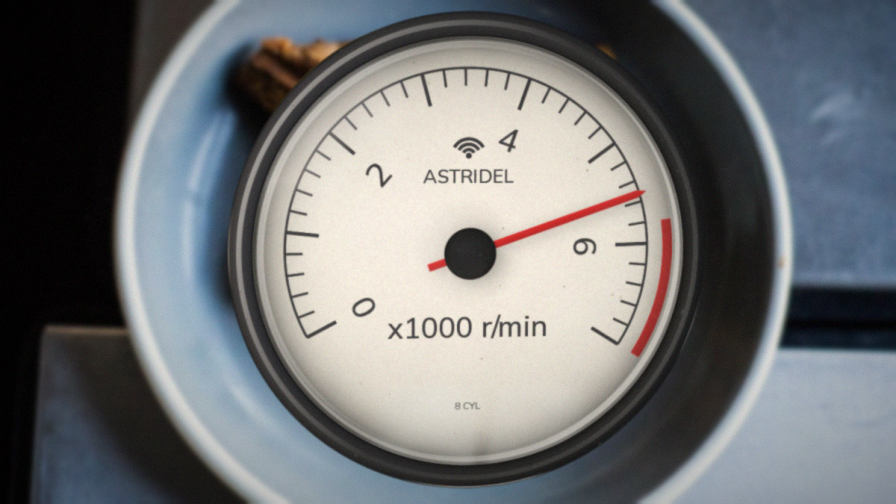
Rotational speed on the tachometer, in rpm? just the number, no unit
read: 5500
